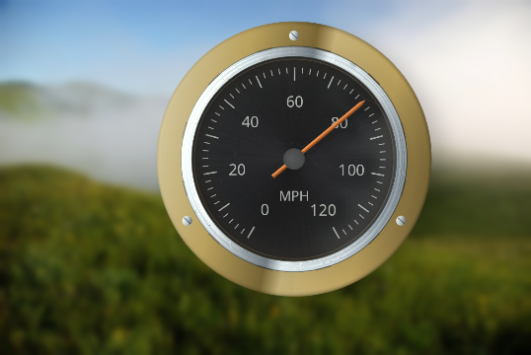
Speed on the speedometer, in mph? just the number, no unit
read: 80
